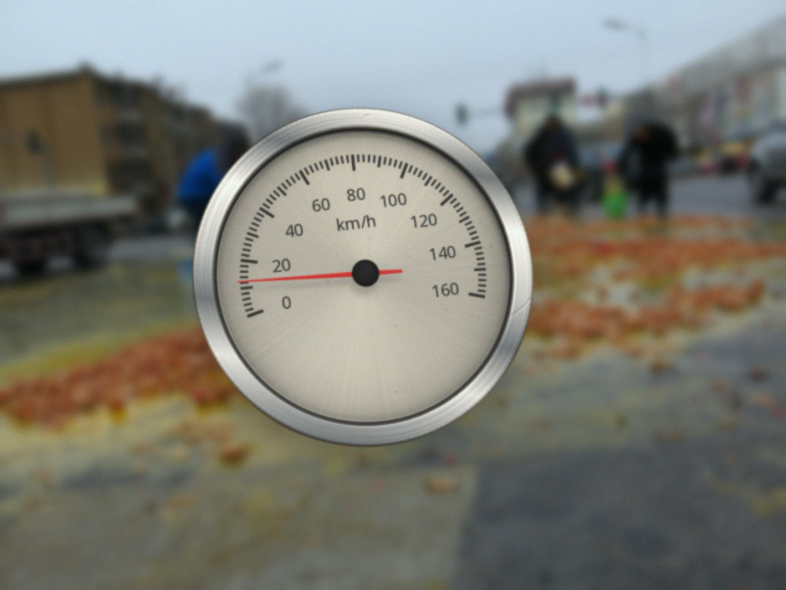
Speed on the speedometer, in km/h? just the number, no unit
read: 12
